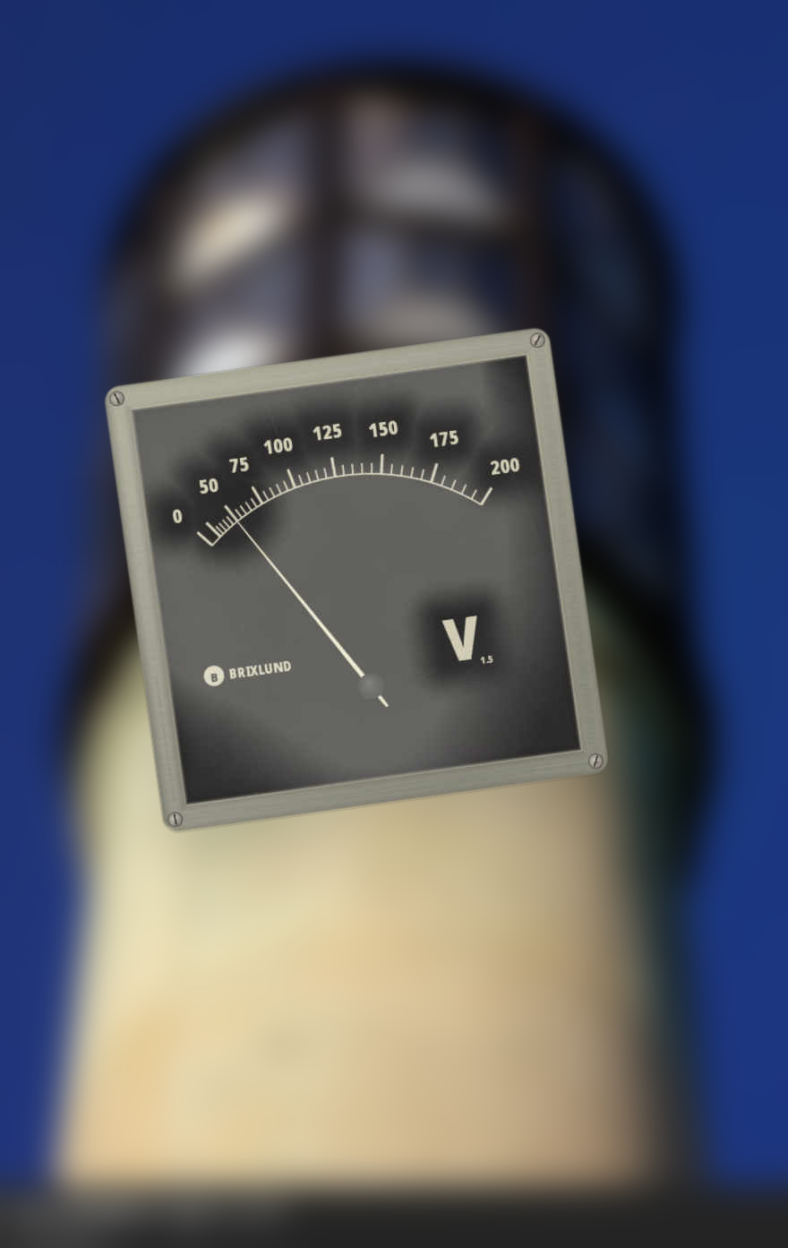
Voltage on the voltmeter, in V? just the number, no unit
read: 50
